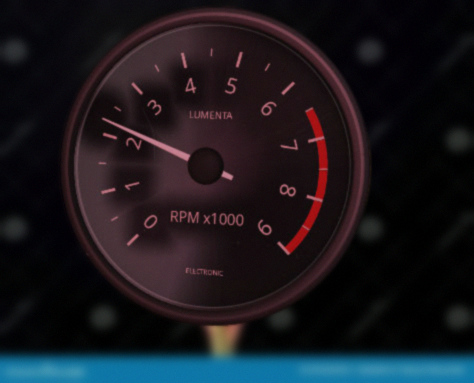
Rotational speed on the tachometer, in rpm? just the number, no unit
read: 2250
